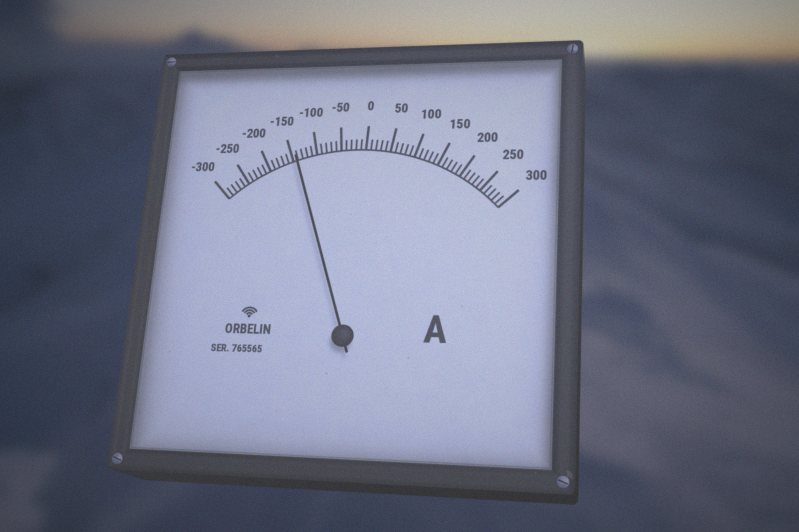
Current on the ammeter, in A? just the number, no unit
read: -140
